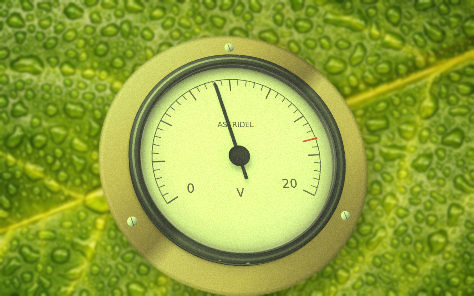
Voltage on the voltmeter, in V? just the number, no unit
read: 9
